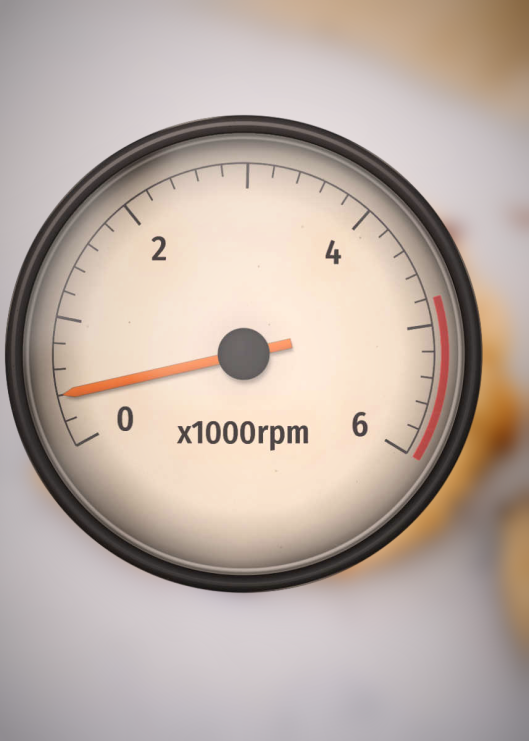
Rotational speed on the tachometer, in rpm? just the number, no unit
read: 400
